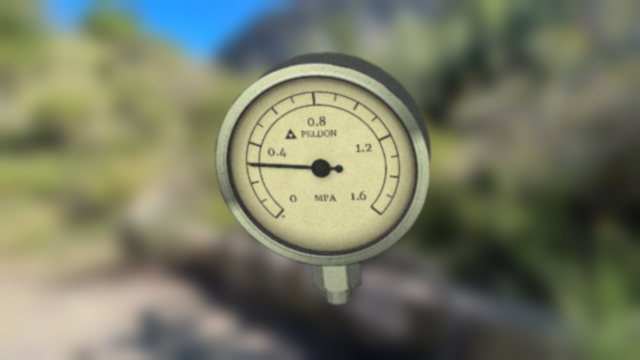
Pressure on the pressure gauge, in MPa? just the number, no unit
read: 0.3
